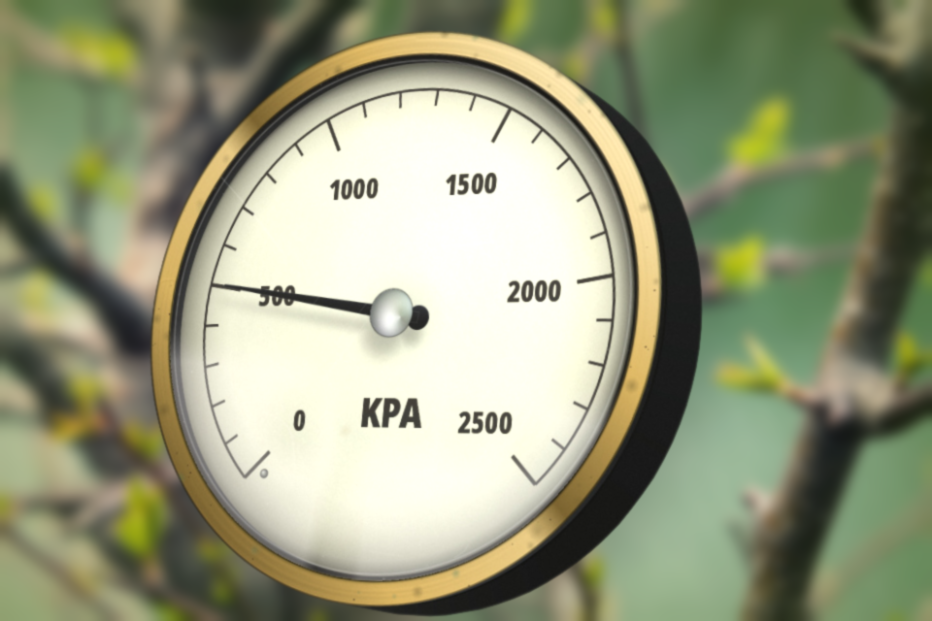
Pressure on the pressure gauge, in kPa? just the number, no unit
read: 500
